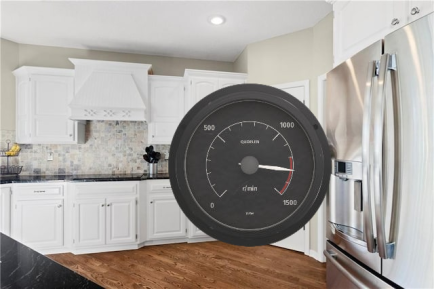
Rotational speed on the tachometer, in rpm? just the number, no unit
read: 1300
